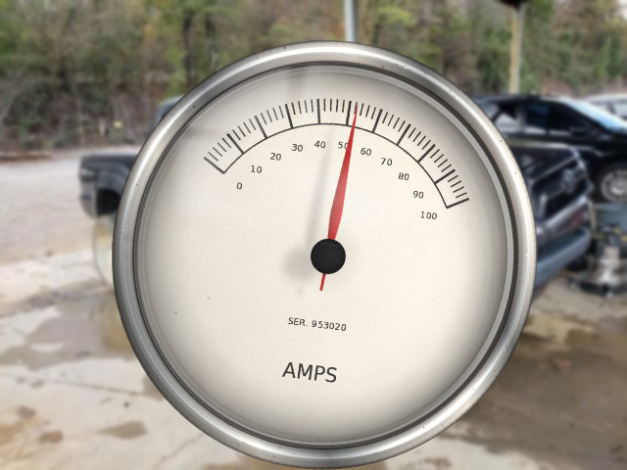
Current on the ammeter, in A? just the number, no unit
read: 52
